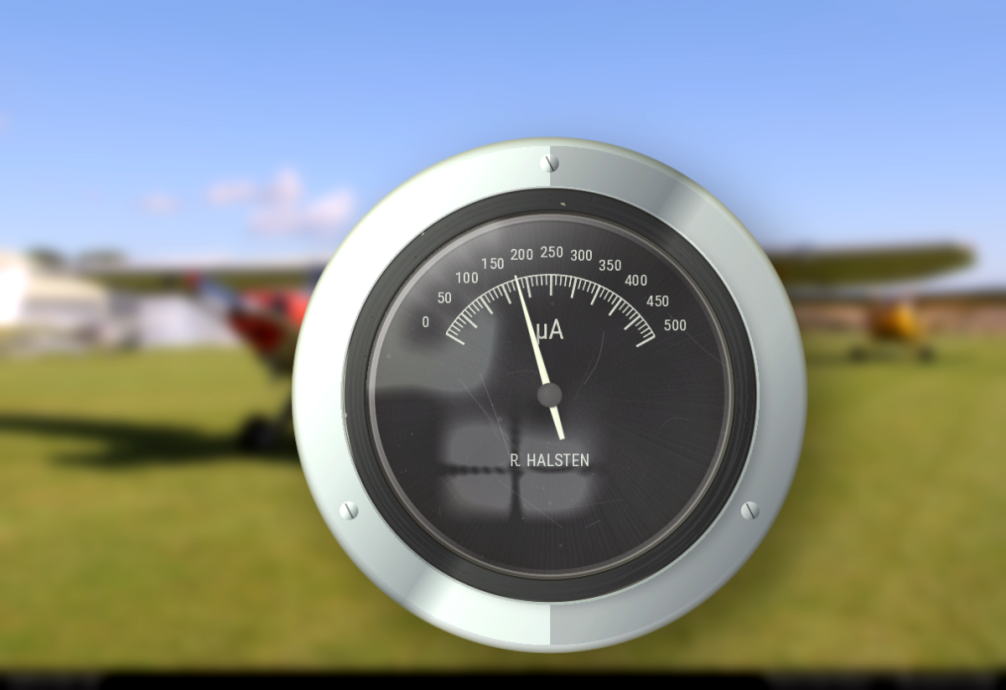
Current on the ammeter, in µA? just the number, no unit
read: 180
